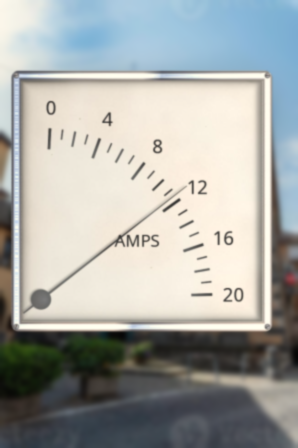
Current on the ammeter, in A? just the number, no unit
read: 11.5
